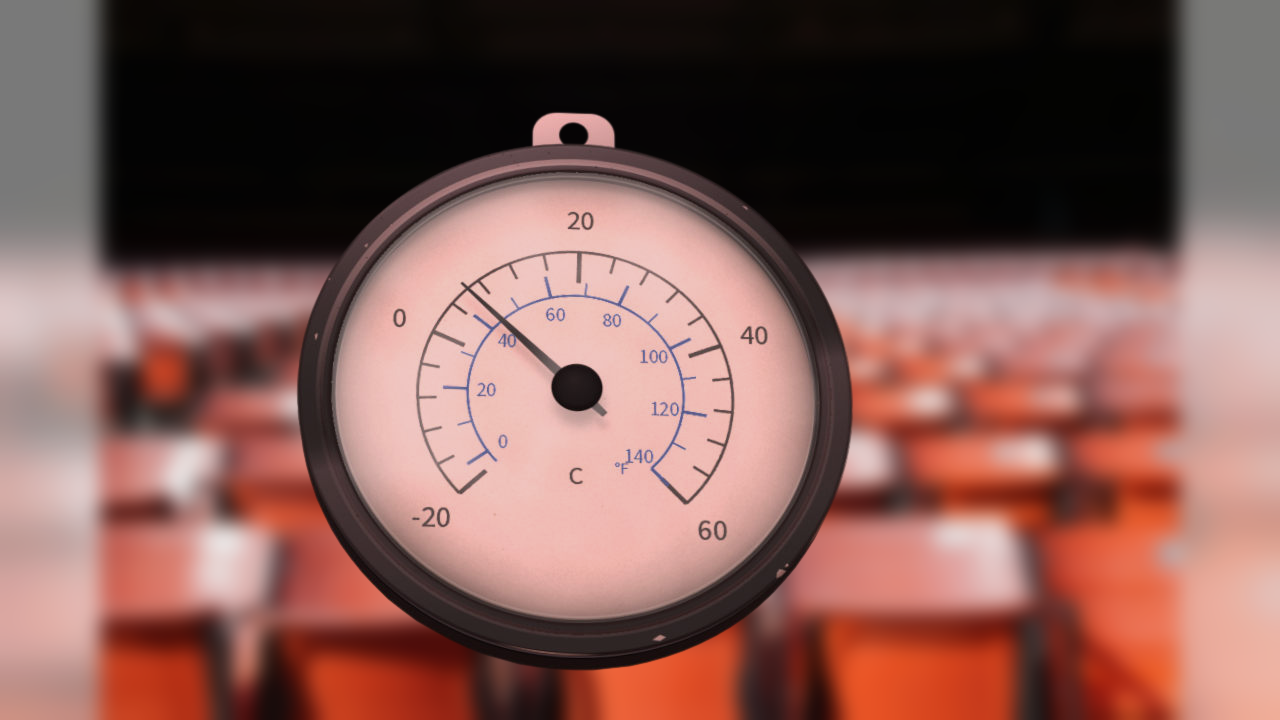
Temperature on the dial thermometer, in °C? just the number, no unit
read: 6
